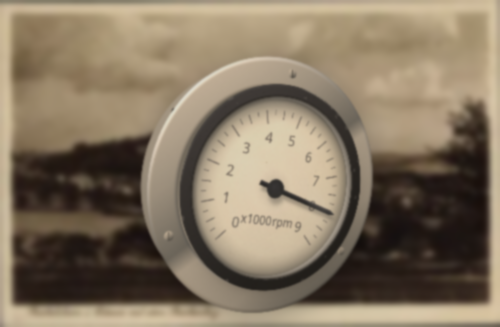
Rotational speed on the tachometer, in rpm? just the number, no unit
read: 8000
